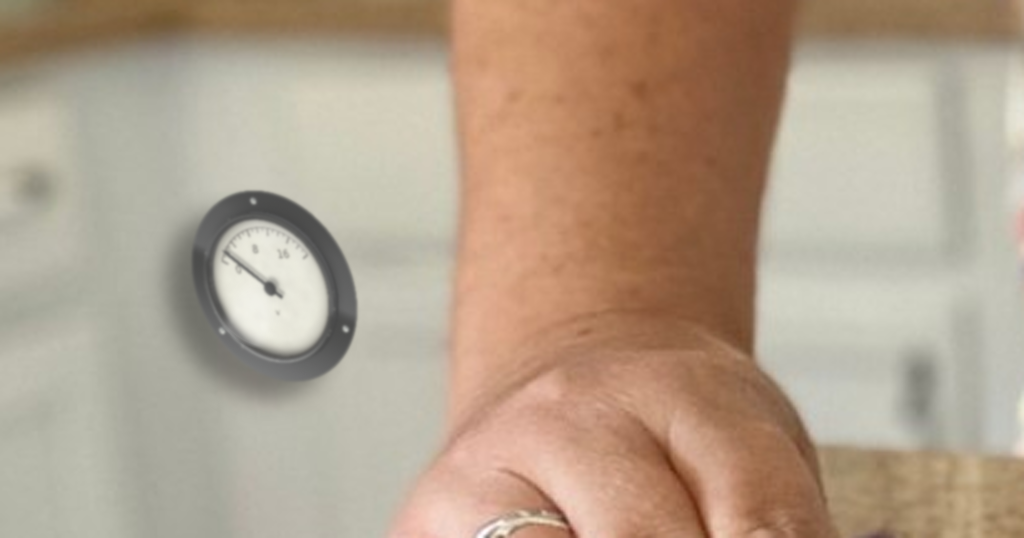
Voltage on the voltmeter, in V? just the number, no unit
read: 2
